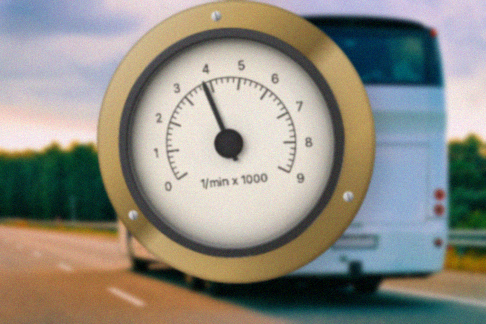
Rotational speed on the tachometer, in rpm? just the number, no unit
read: 3800
